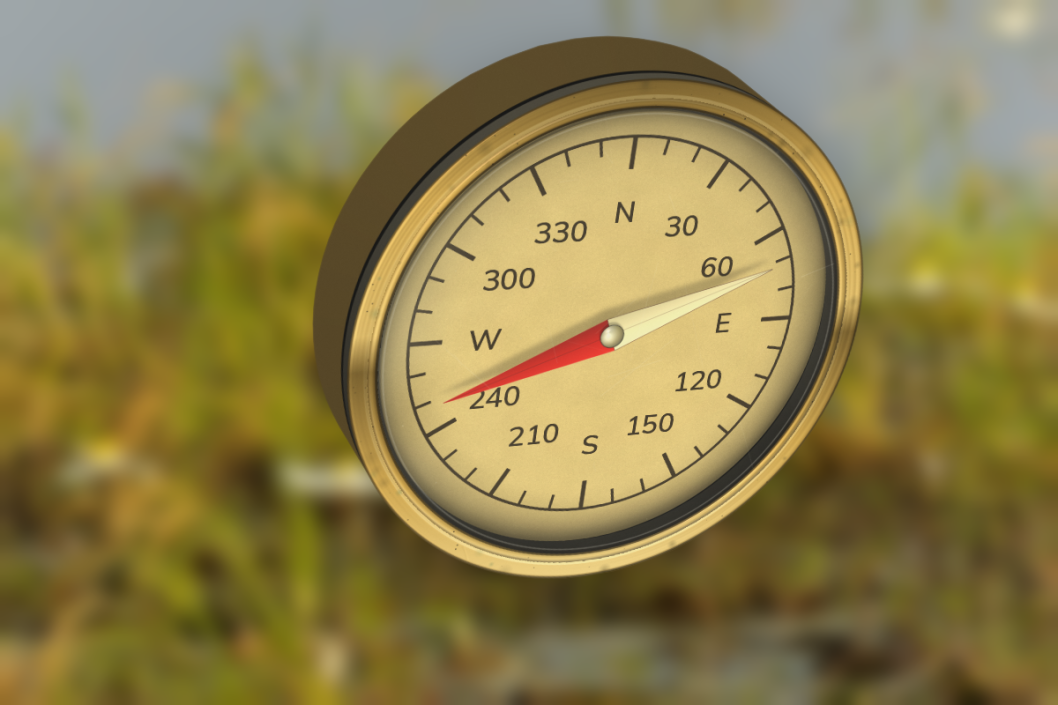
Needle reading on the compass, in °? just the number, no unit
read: 250
